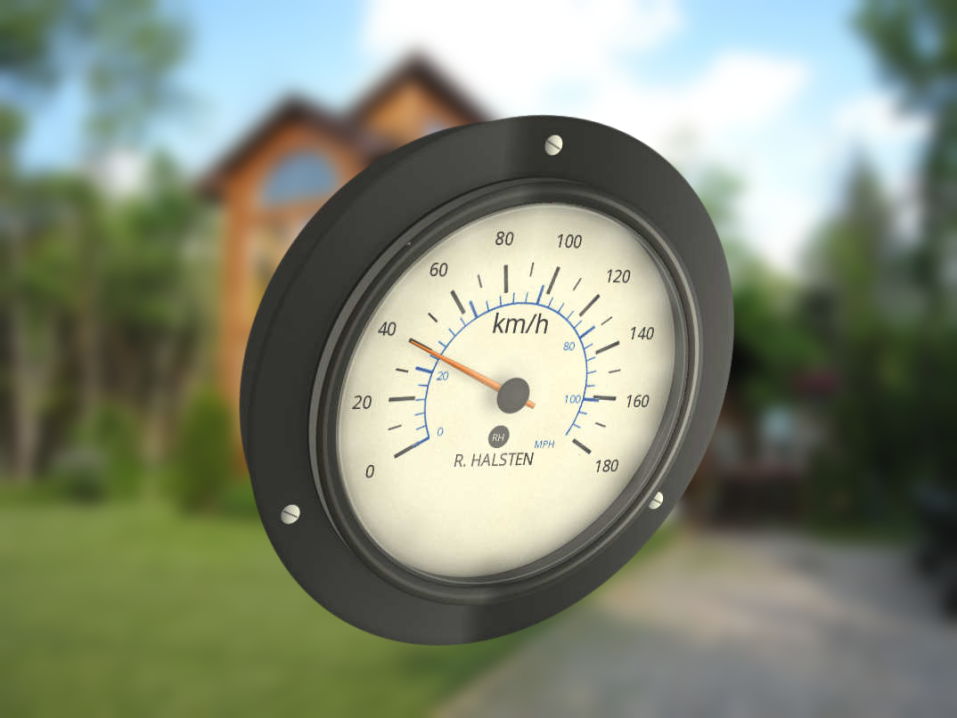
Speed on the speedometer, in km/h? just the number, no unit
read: 40
